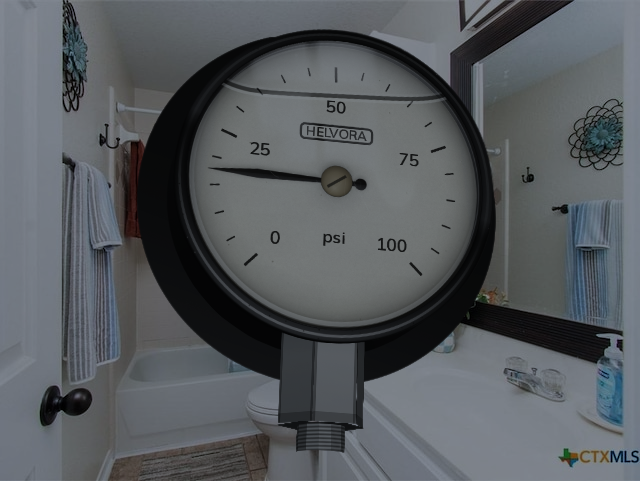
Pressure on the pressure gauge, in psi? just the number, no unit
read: 17.5
